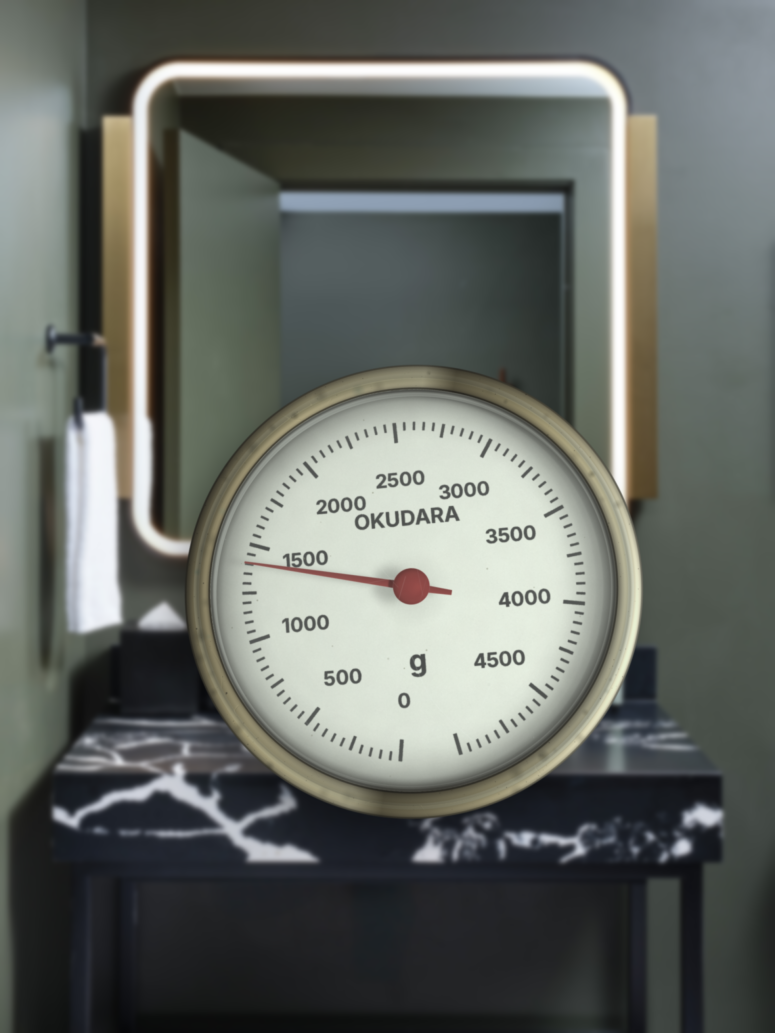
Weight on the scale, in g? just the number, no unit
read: 1400
